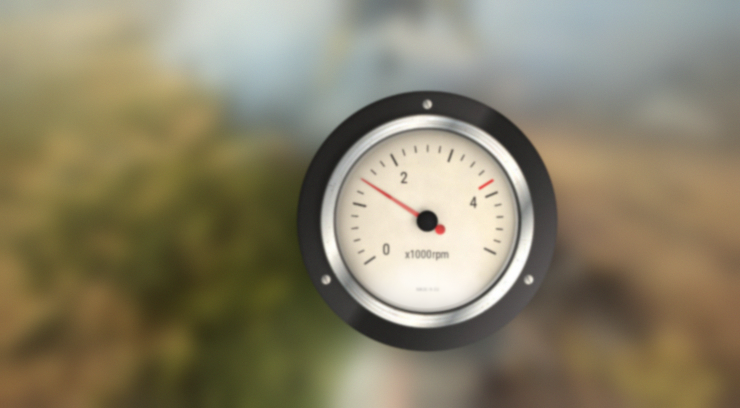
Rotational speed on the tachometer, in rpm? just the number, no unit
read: 1400
